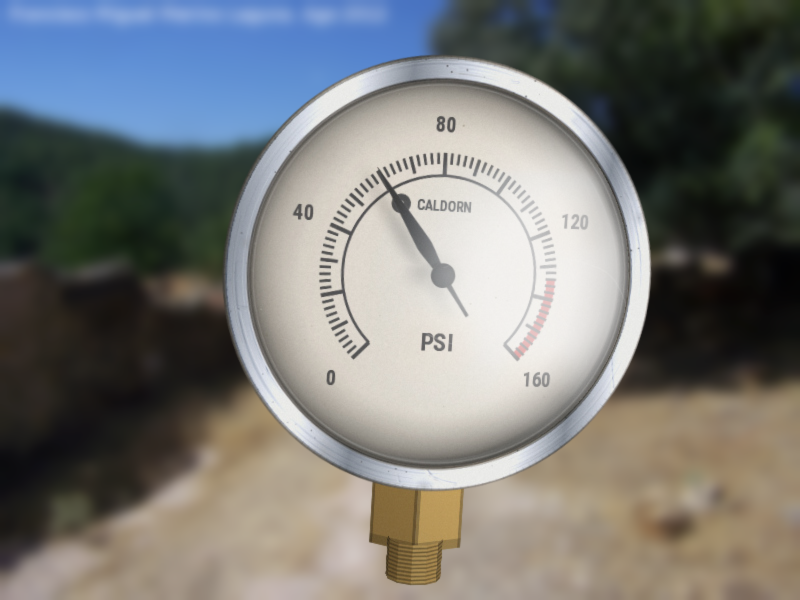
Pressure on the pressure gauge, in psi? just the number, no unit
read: 60
